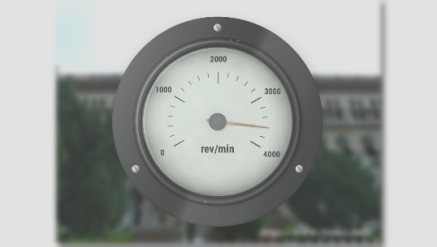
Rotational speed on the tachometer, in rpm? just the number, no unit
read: 3600
